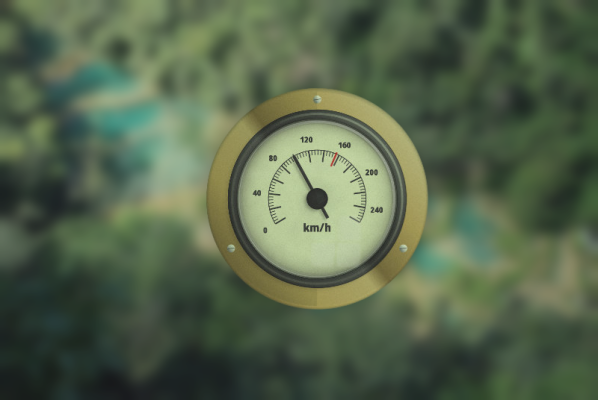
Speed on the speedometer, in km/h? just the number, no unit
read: 100
